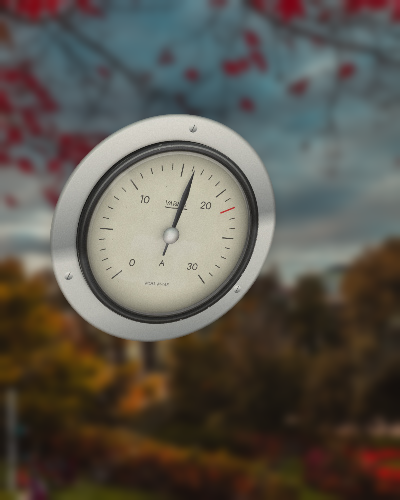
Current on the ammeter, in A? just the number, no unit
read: 16
